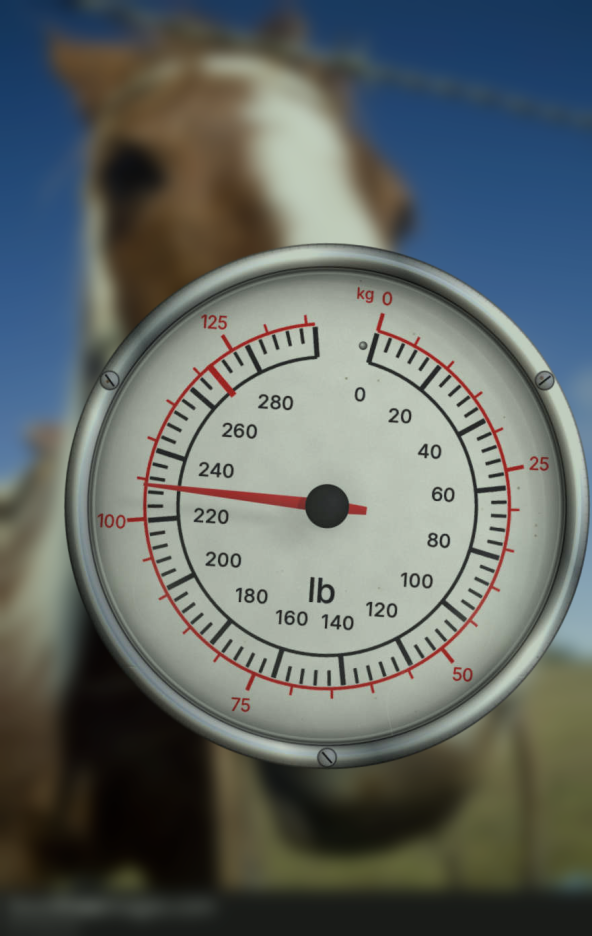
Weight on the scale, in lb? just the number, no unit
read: 230
